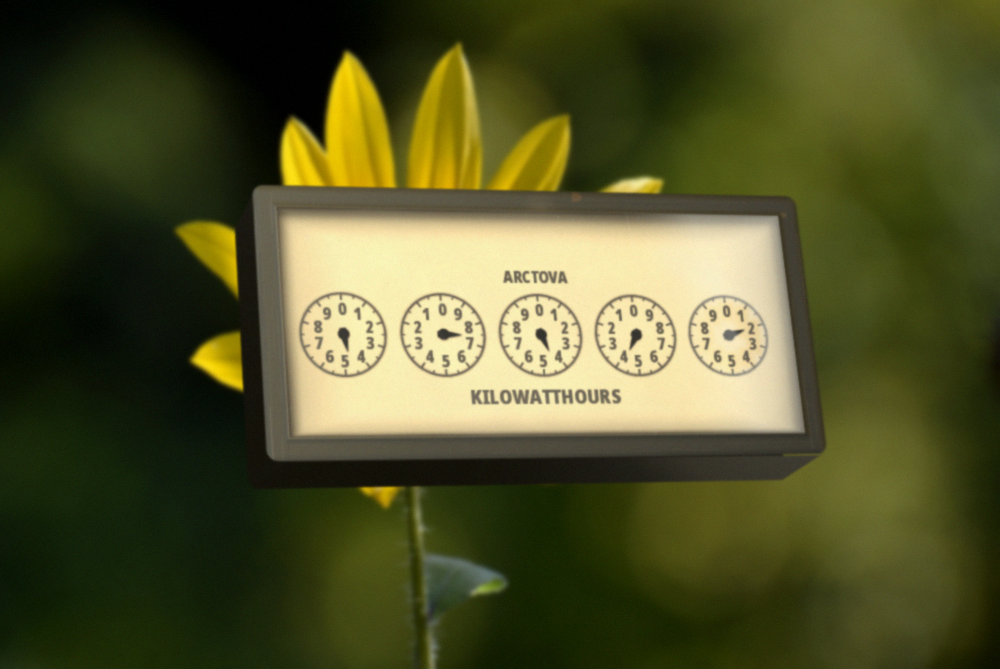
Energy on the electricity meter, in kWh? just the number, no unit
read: 47442
